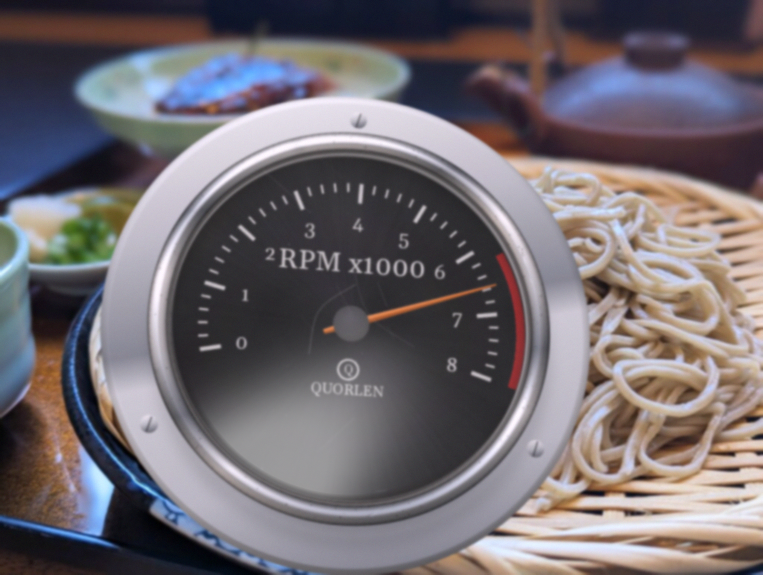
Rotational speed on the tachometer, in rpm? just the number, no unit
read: 6600
